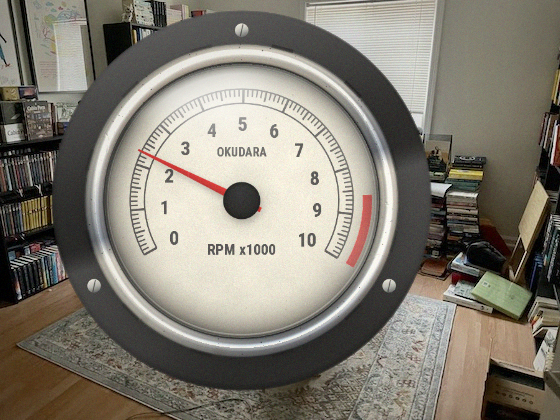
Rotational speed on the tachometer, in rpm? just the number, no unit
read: 2300
